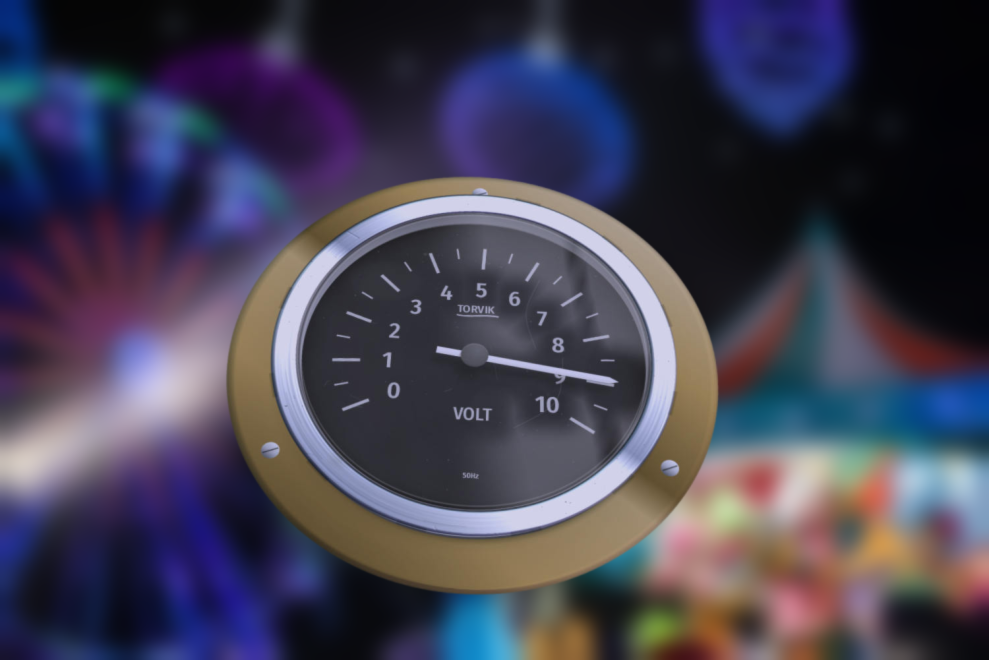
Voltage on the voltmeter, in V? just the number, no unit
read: 9
